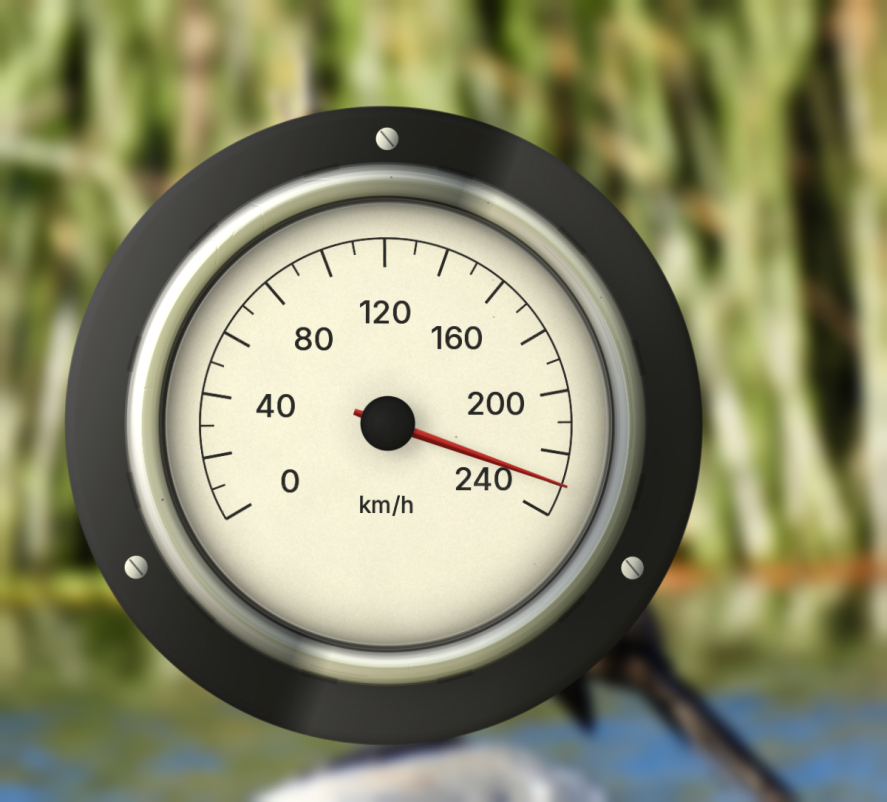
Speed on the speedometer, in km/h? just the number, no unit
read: 230
